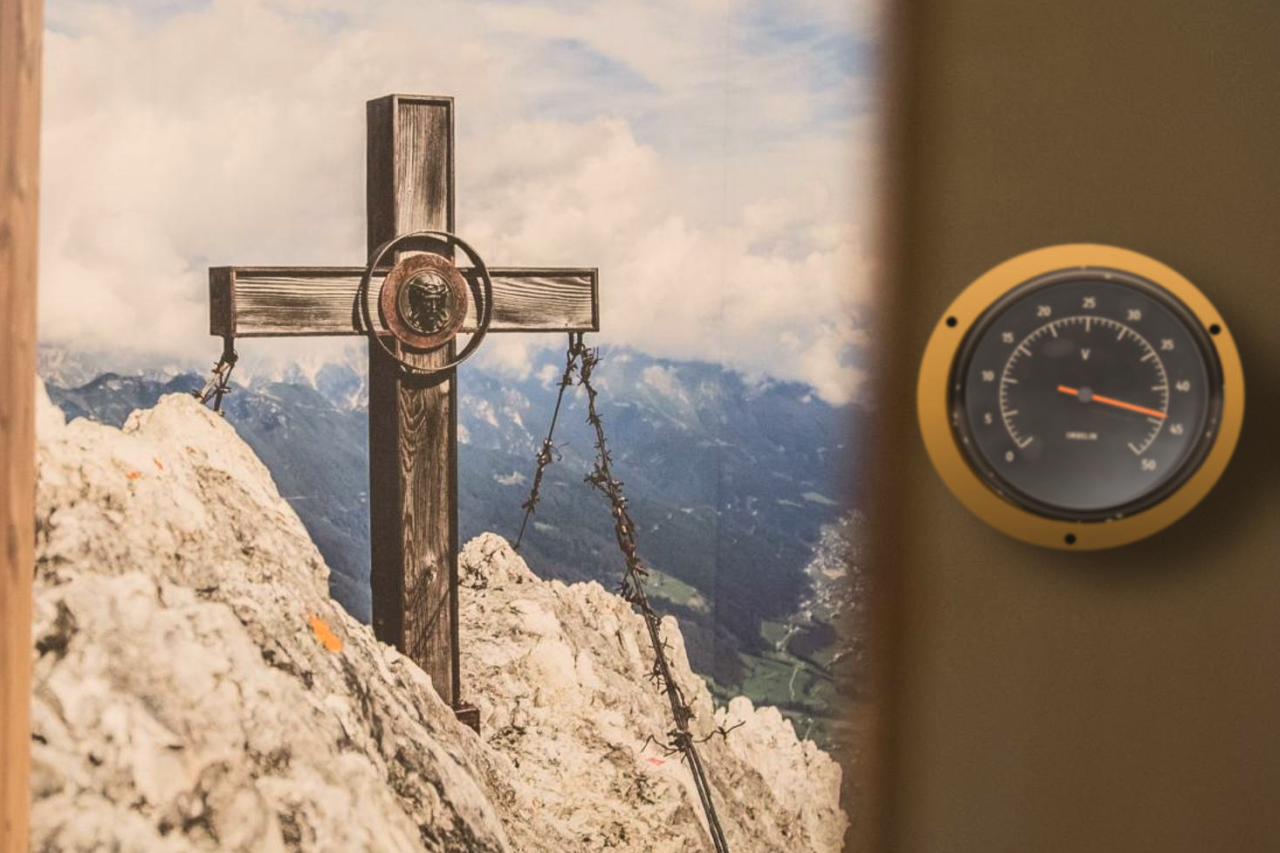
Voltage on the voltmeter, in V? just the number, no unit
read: 44
